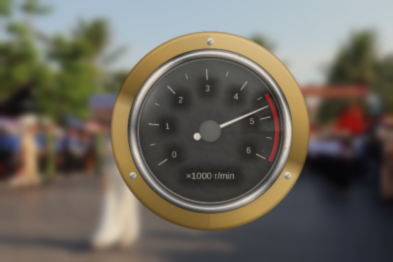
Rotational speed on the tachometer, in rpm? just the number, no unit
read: 4750
